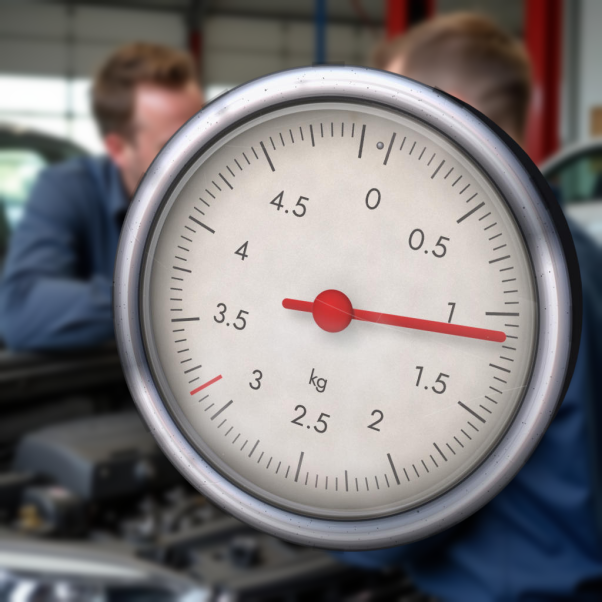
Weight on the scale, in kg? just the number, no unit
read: 1.1
